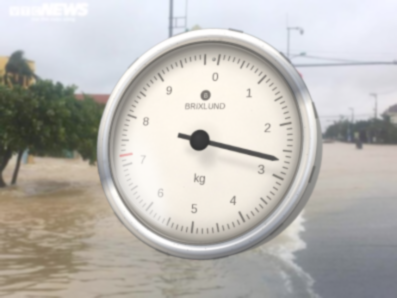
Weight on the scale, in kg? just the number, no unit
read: 2.7
